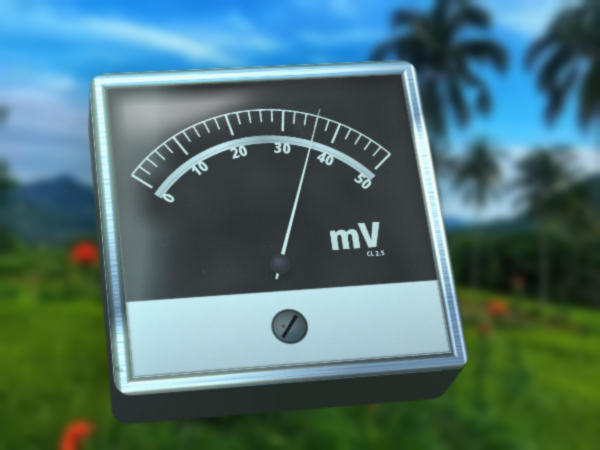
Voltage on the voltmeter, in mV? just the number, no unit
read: 36
